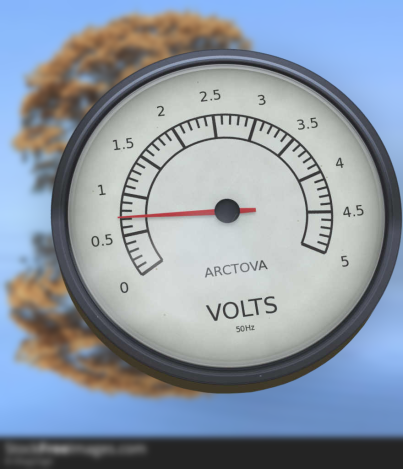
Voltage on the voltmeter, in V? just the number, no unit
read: 0.7
